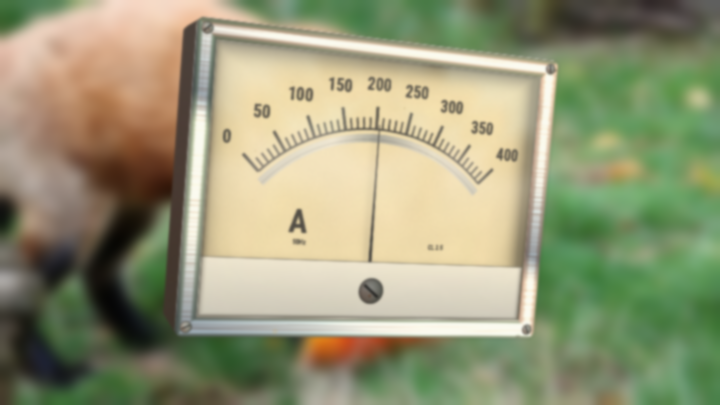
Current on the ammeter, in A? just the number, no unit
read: 200
